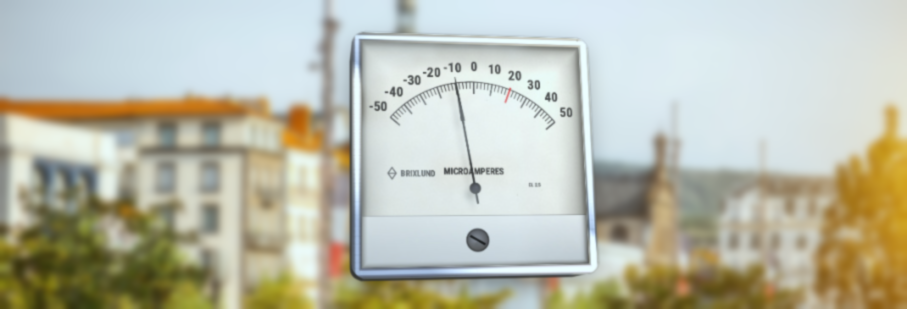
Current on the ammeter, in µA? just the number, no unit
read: -10
